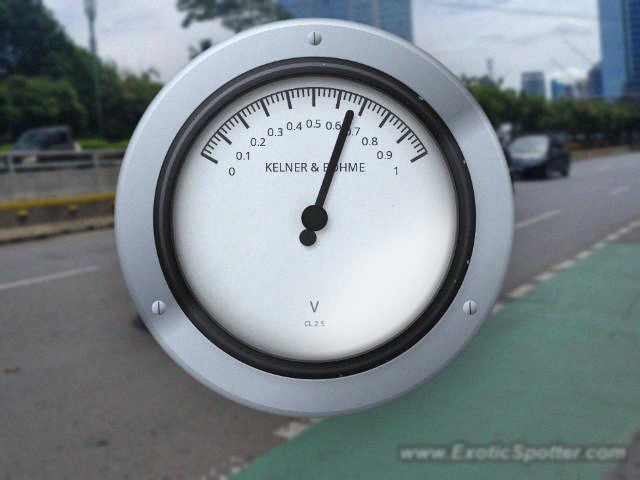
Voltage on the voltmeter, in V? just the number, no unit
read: 0.66
